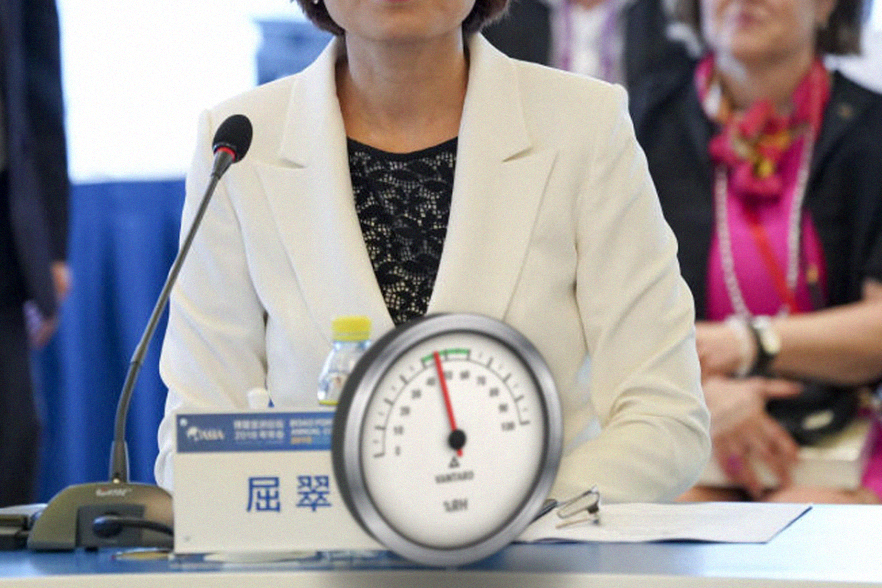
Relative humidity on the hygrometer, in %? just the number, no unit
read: 45
